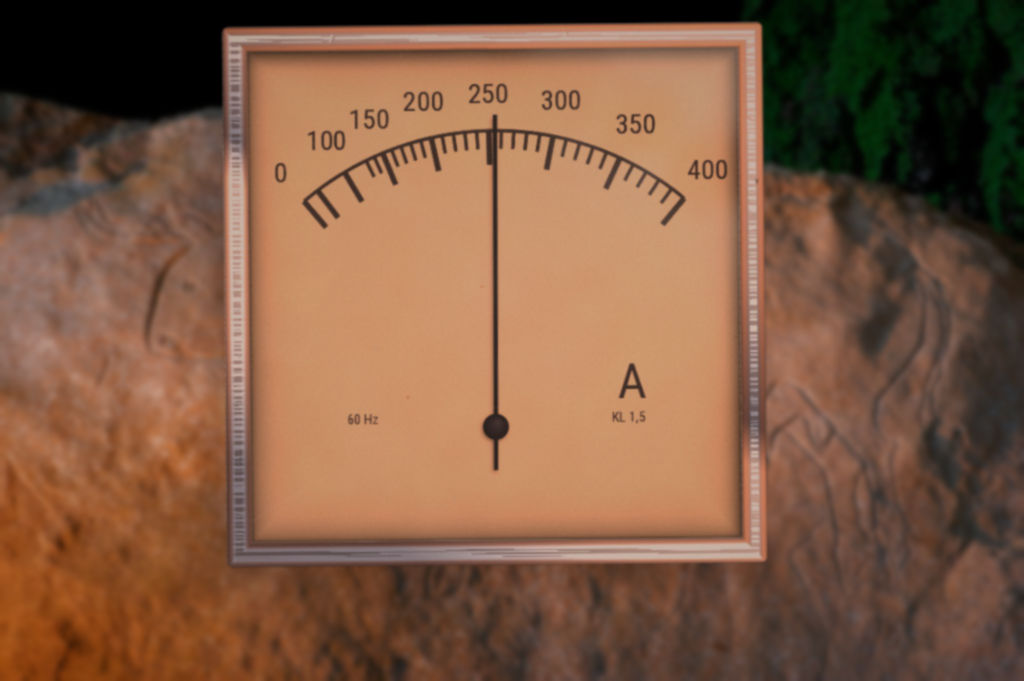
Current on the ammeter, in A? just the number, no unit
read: 255
